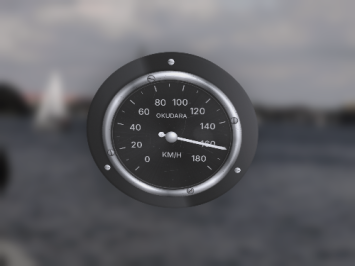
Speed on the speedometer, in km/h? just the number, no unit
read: 160
